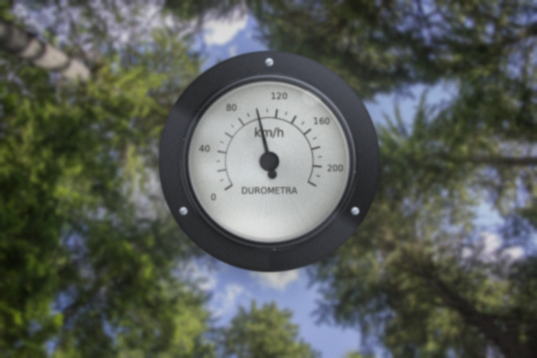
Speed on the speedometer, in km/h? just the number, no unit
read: 100
